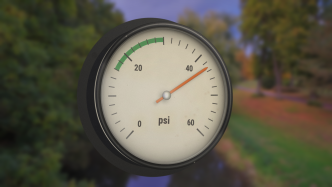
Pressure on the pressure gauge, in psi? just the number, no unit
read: 43
